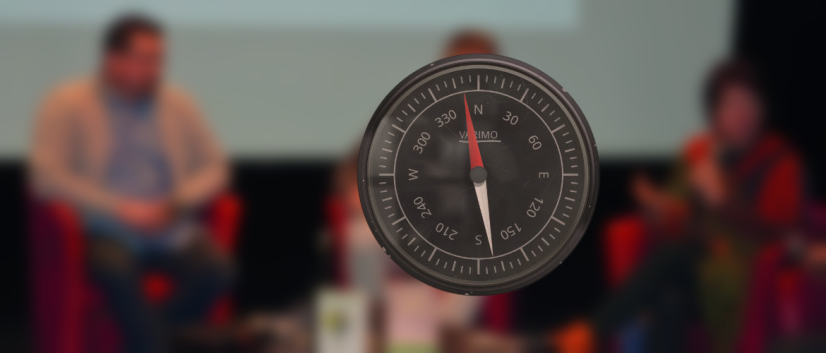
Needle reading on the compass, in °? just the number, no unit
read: 350
